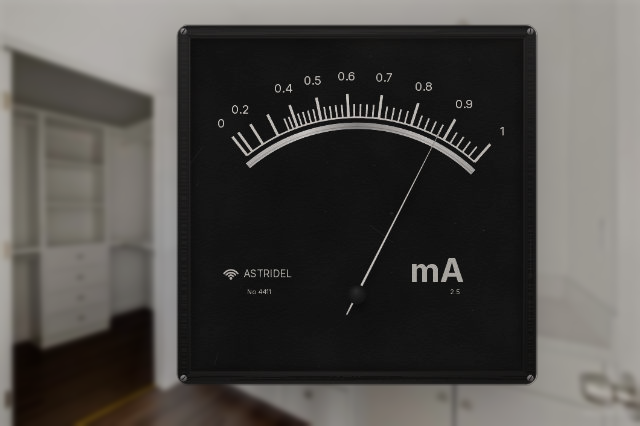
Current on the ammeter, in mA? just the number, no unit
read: 0.88
